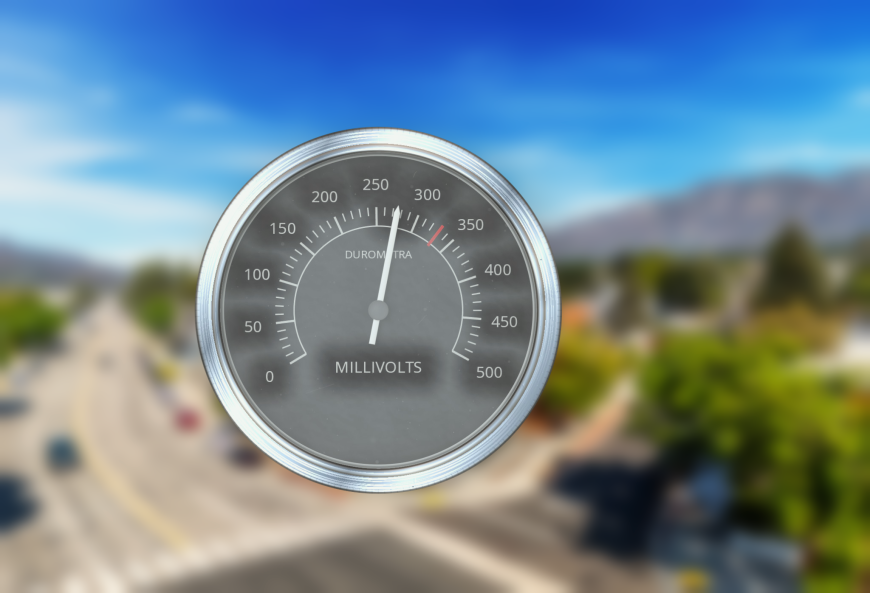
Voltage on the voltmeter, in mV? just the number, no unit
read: 275
